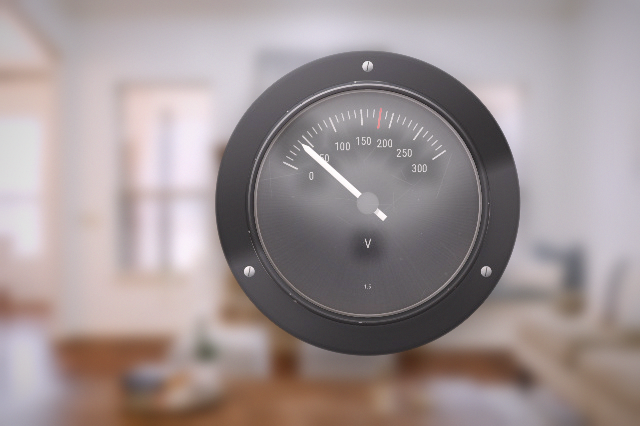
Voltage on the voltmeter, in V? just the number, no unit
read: 40
